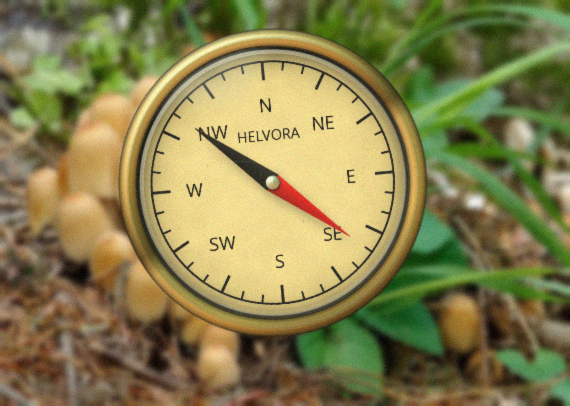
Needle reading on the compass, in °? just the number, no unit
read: 130
